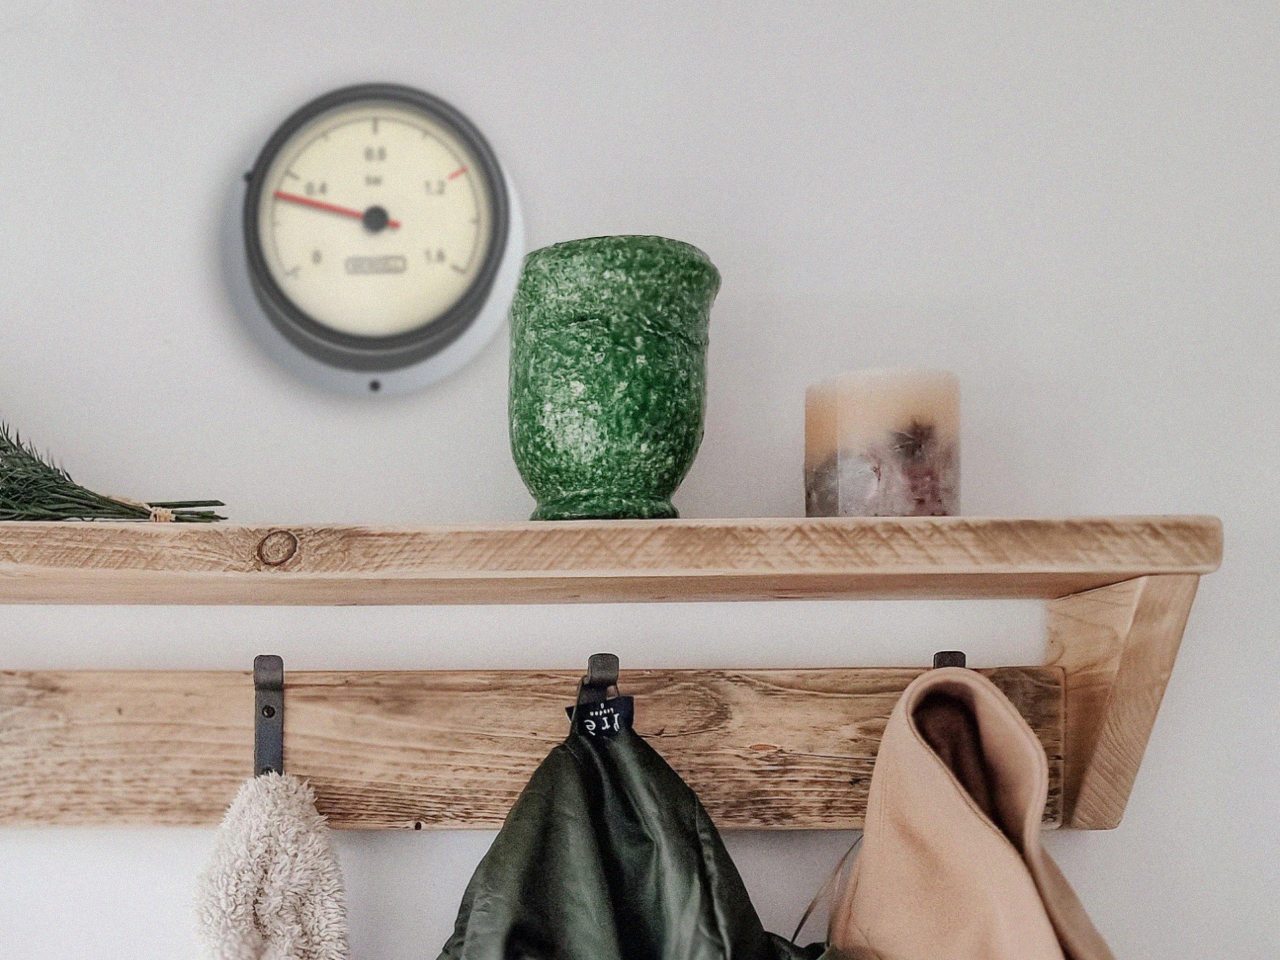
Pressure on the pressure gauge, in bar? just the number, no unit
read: 0.3
